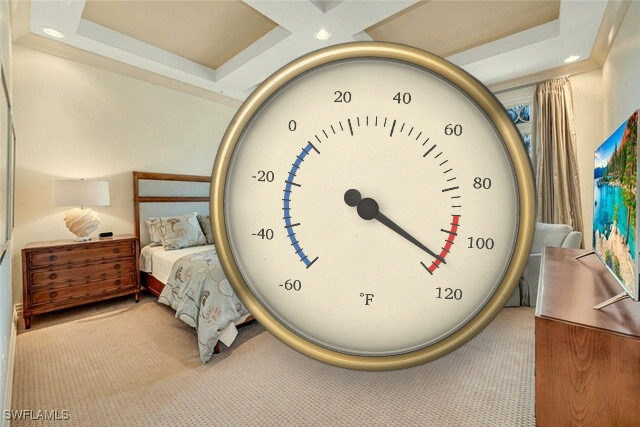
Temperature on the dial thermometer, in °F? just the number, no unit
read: 112
